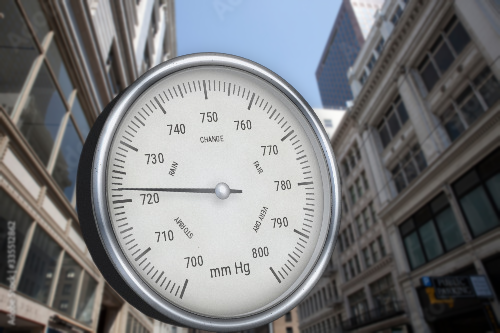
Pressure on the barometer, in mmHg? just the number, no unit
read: 722
